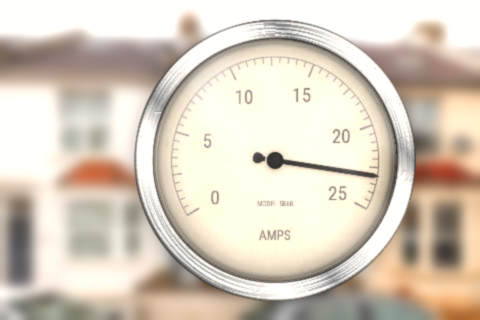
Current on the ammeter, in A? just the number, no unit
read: 23
